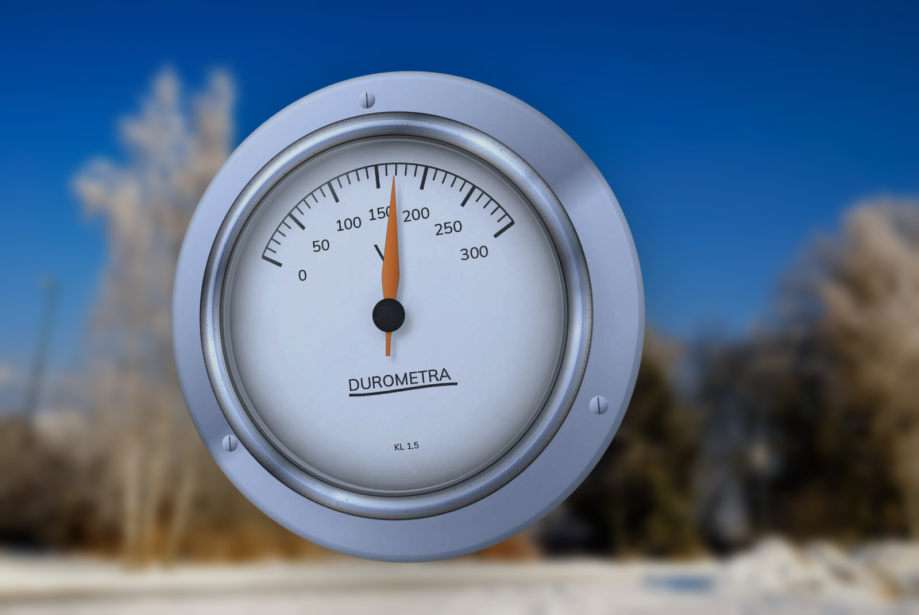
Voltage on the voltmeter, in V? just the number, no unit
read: 170
